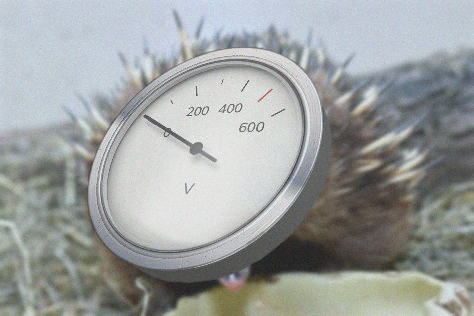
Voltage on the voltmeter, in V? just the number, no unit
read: 0
